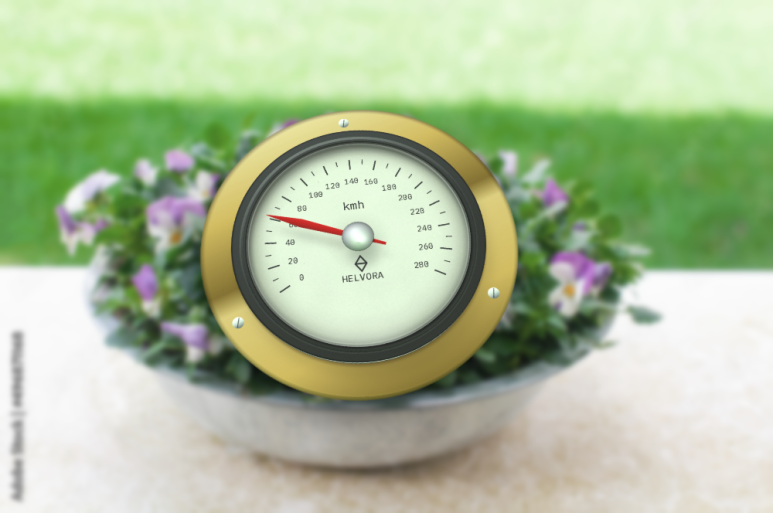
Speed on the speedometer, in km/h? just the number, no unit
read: 60
